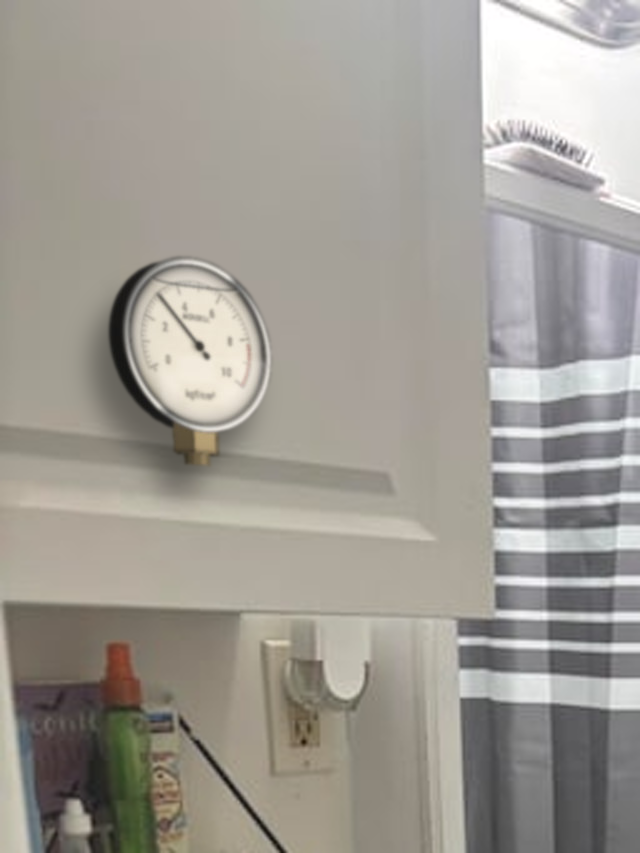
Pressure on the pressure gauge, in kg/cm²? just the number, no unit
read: 3
